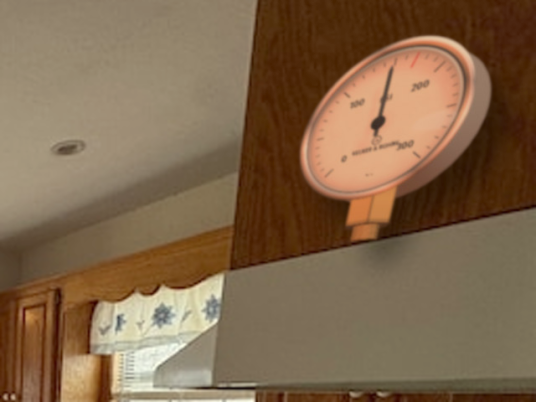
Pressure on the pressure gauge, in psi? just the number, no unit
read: 150
